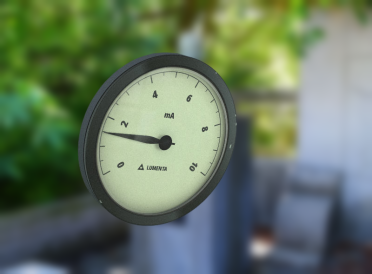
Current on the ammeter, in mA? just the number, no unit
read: 1.5
